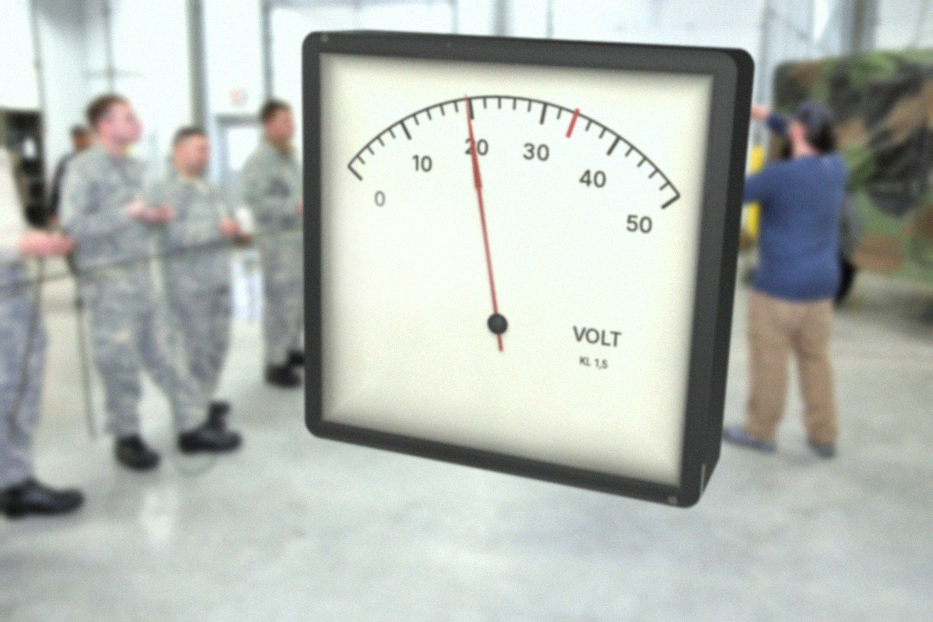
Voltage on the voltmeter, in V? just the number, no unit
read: 20
